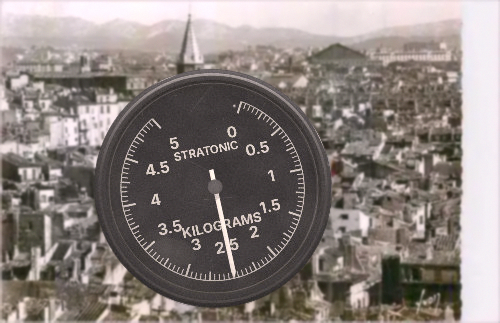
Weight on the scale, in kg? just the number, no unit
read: 2.5
